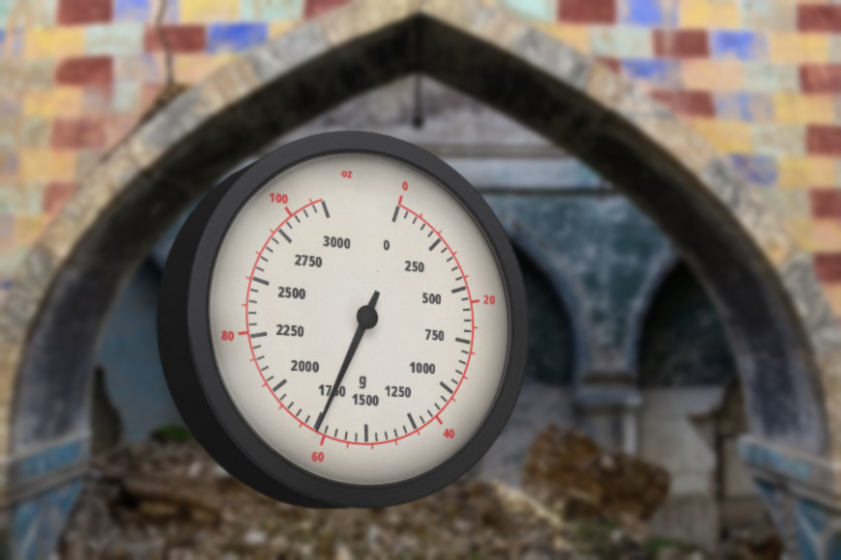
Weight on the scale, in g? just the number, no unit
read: 1750
